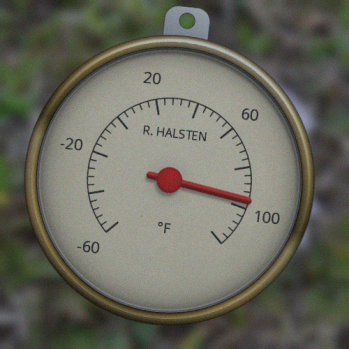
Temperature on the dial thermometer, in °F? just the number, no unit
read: 96
